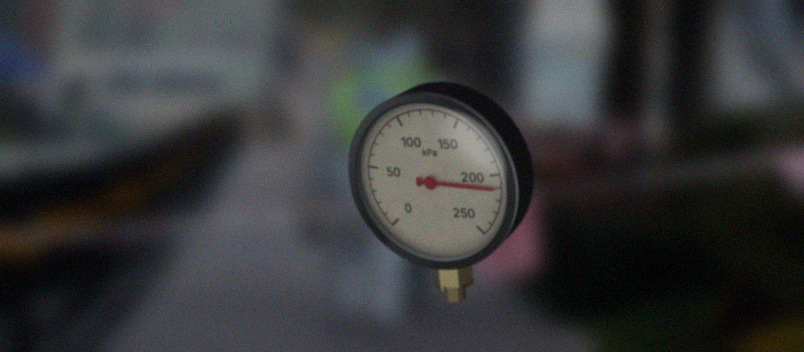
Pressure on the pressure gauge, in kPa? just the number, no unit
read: 210
